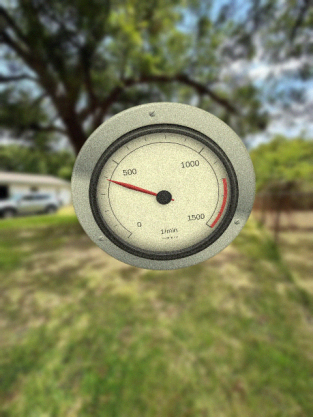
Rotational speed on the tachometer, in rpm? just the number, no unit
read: 400
